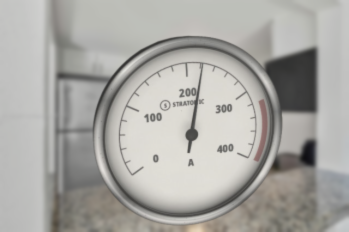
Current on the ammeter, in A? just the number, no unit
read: 220
